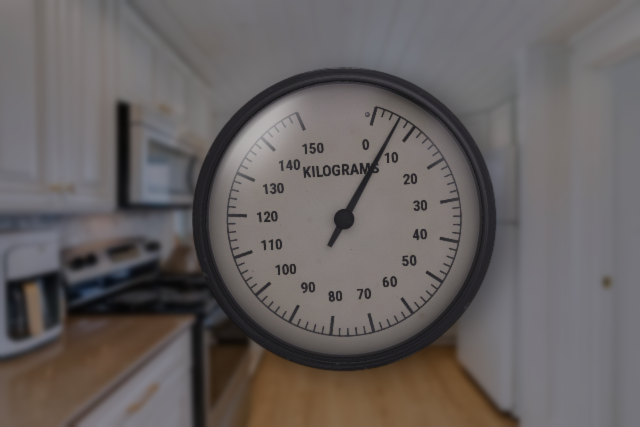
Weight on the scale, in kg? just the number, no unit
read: 6
